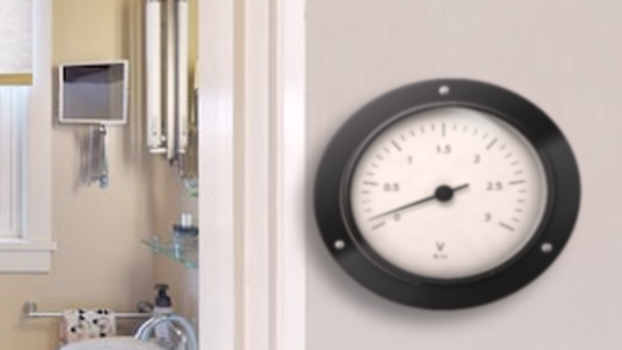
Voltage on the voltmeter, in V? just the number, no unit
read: 0.1
